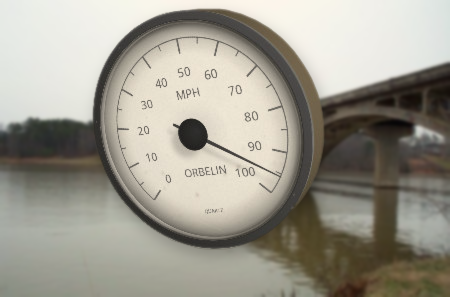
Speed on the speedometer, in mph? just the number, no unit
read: 95
